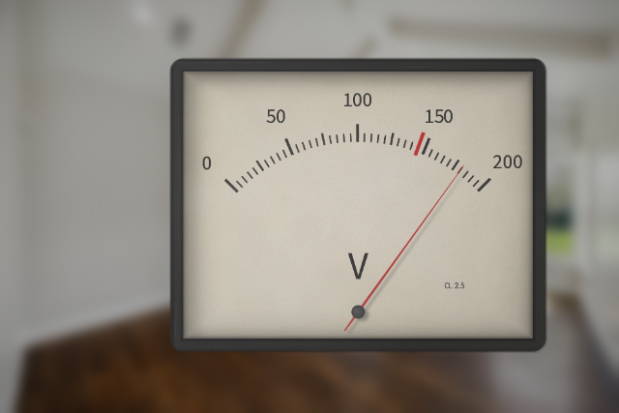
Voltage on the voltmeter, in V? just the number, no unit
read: 180
